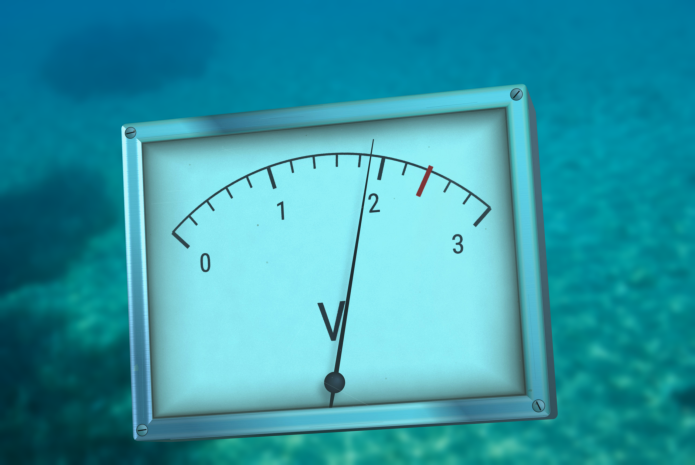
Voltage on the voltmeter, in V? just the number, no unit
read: 1.9
